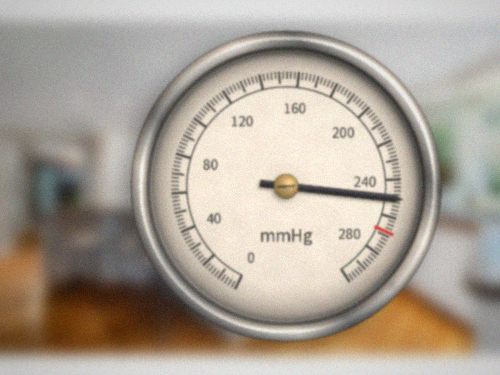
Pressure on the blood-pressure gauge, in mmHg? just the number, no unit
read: 250
